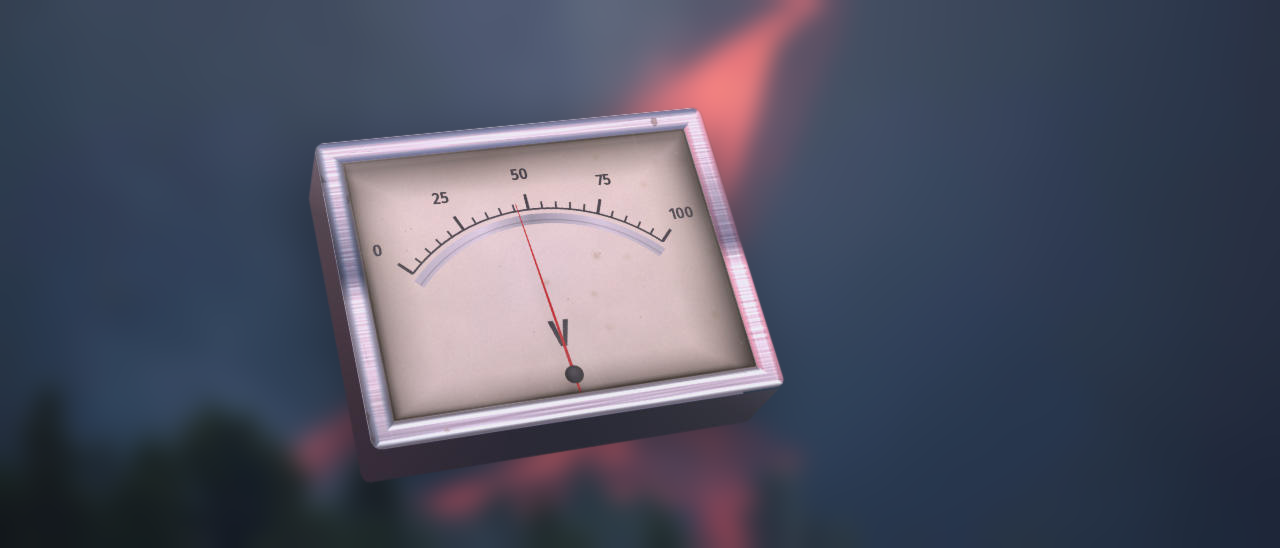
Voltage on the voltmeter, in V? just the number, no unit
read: 45
